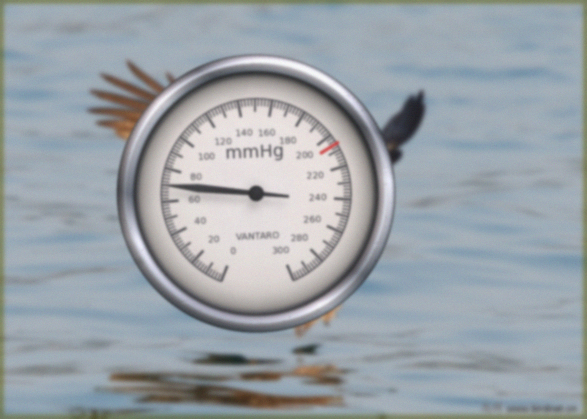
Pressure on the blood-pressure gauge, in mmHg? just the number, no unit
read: 70
